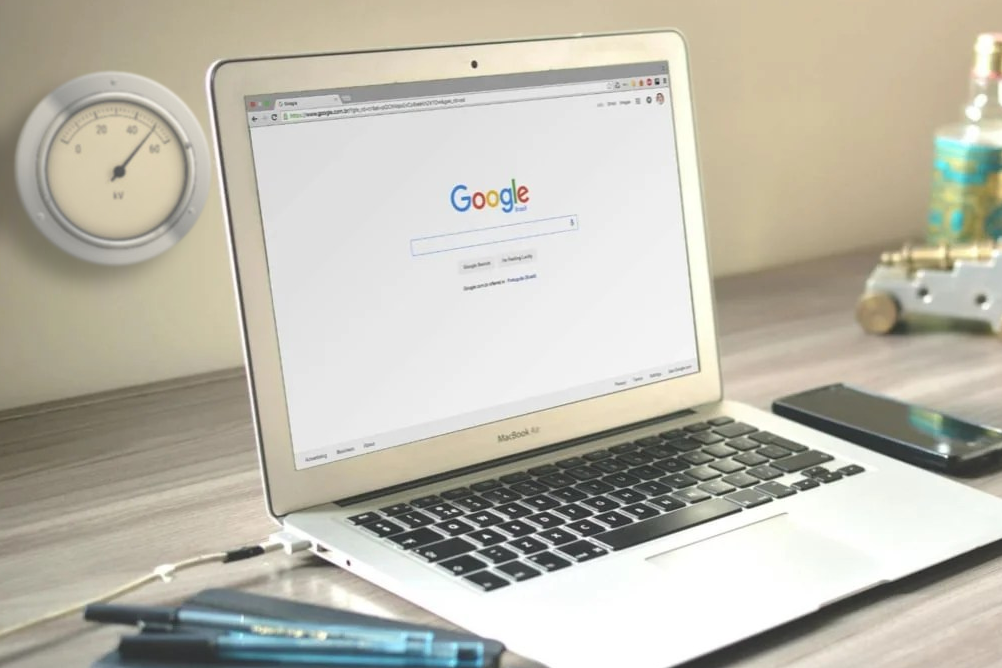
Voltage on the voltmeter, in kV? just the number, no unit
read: 50
